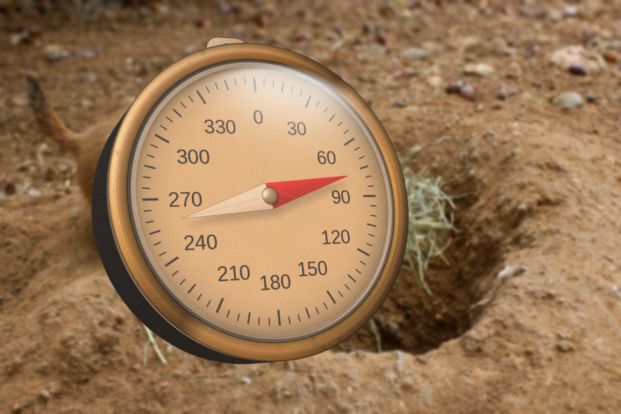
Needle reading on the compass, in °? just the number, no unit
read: 77.5
